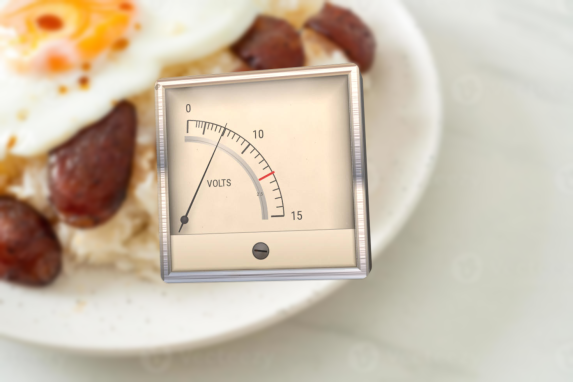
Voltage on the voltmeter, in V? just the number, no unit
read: 7.5
